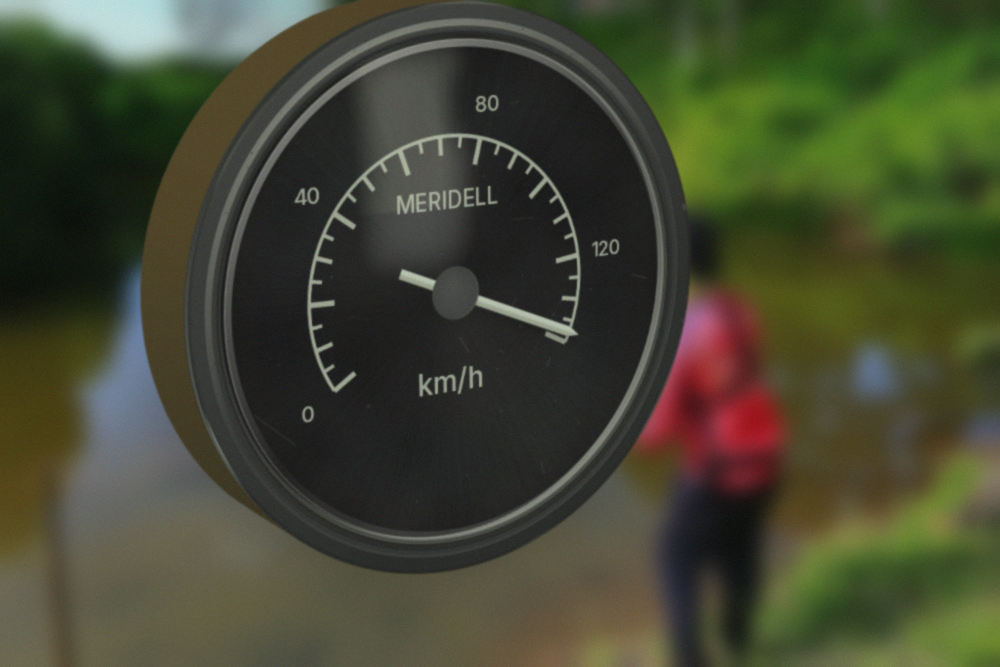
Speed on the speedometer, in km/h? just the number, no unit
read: 137.5
